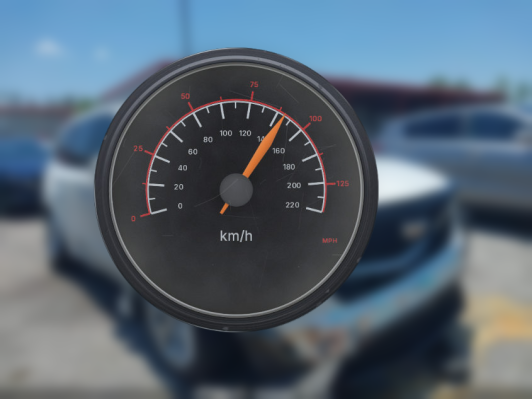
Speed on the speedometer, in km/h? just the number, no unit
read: 145
